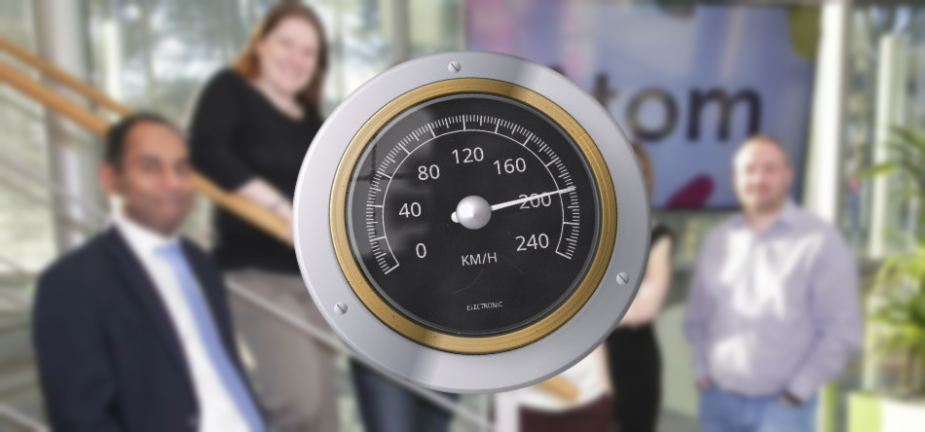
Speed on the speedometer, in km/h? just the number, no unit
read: 200
